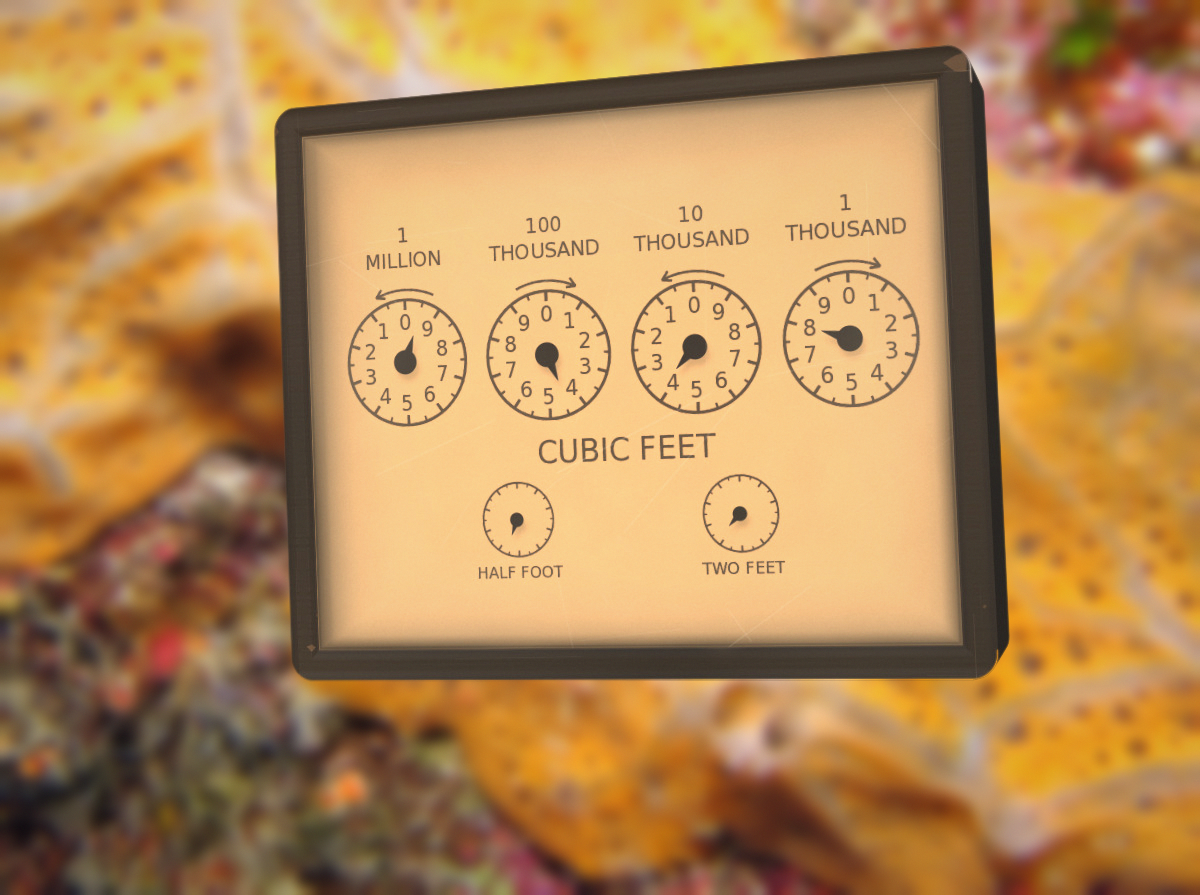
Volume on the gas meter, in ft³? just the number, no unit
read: 943800
